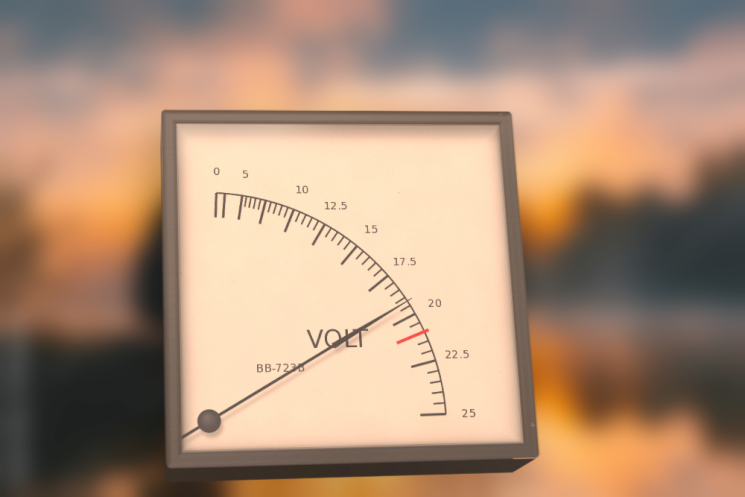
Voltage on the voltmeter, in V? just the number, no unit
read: 19.25
